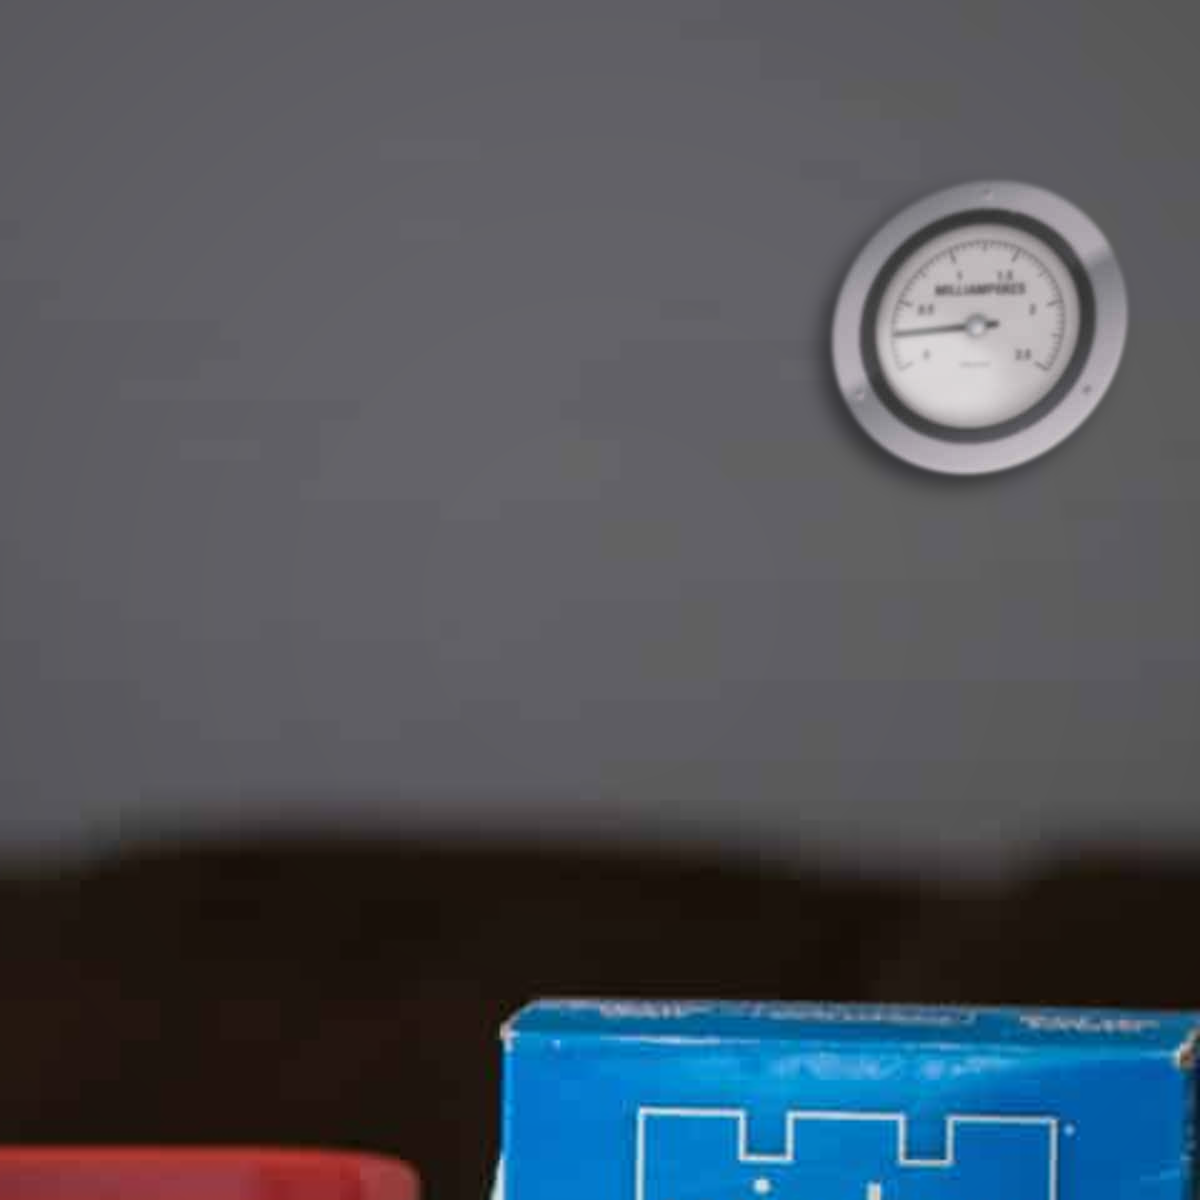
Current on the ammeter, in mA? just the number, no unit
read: 0.25
